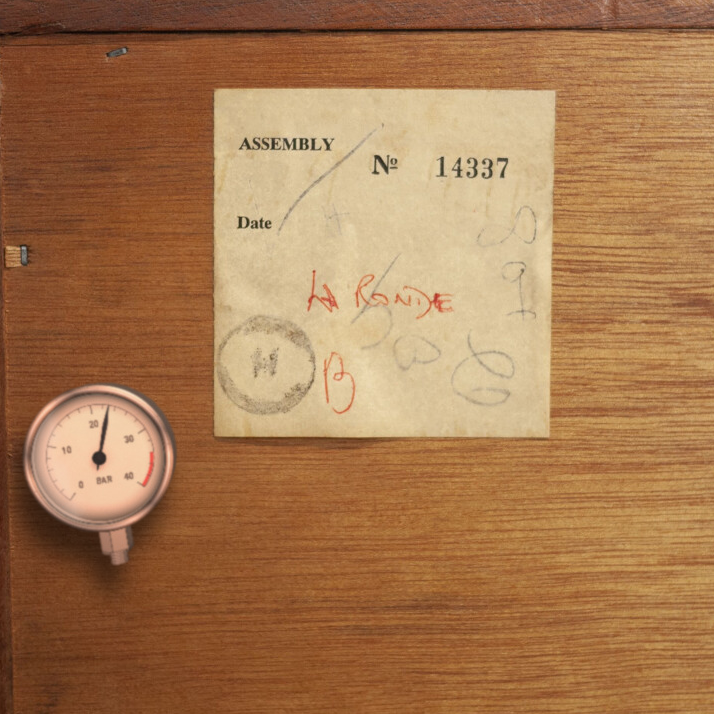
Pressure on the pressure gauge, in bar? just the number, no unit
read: 23
